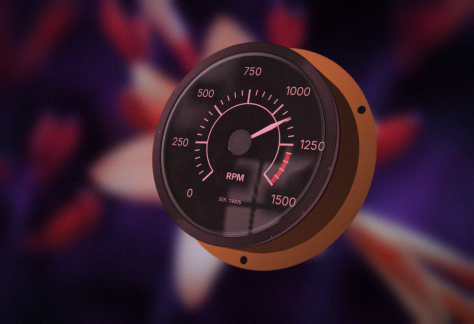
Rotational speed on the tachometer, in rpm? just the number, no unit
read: 1100
